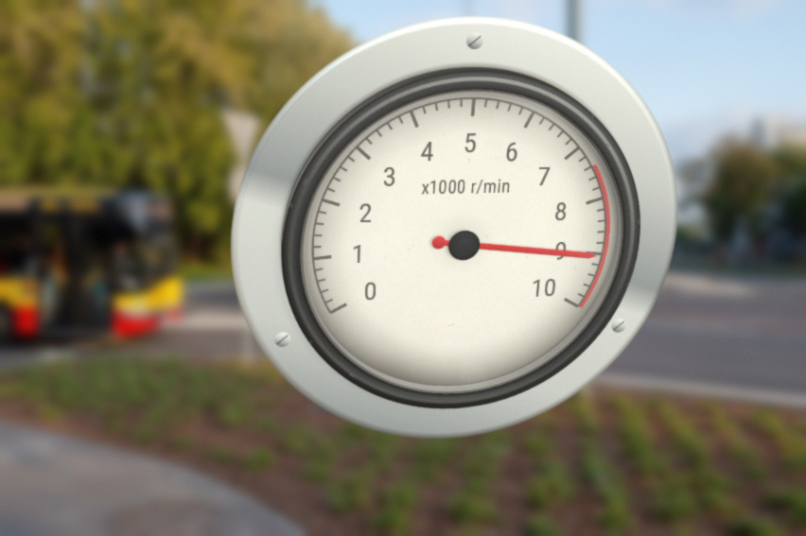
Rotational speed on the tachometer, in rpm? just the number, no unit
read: 9000
